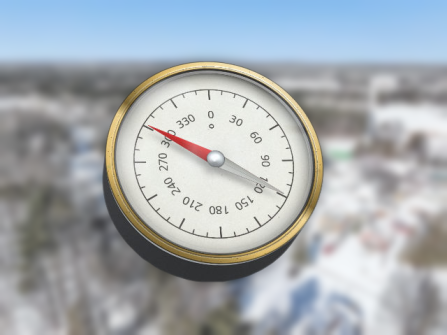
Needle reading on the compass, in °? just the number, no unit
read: 300
